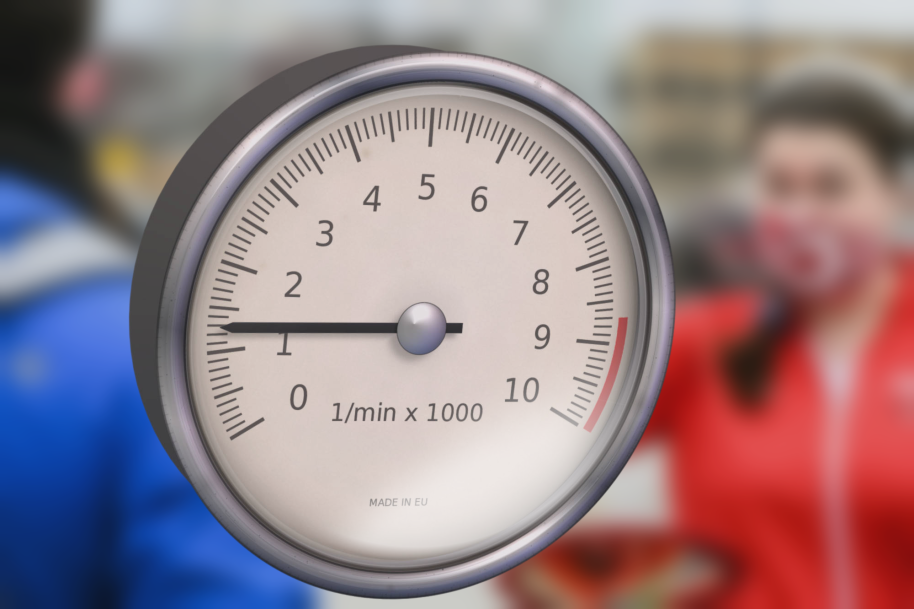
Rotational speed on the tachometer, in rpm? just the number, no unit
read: 1300
